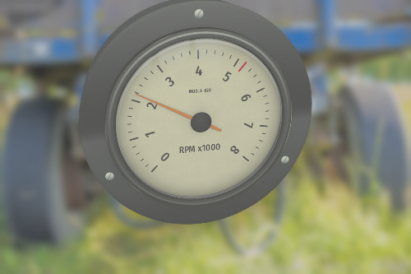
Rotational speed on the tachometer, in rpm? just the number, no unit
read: 2200
